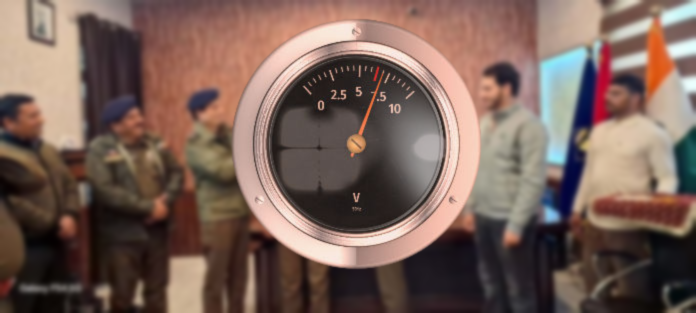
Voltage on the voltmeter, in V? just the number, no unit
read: 7
